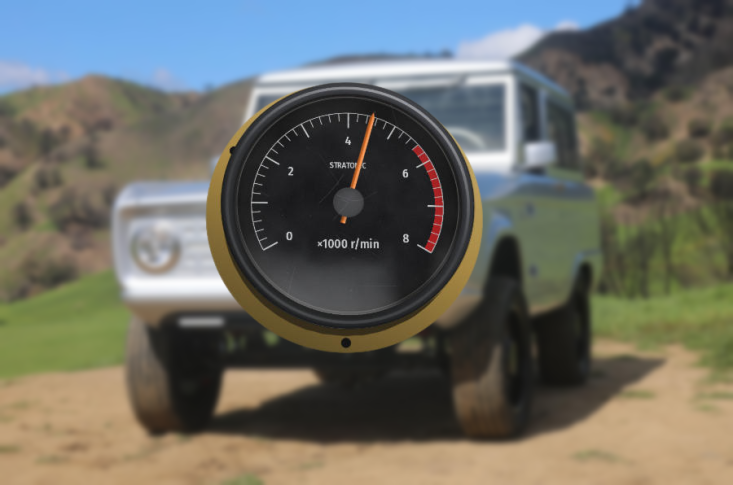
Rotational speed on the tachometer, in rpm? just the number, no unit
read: 4500
